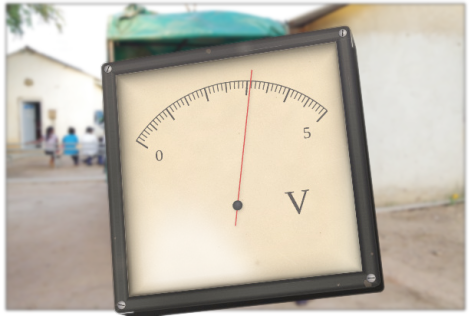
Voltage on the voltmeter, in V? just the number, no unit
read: 3.1
